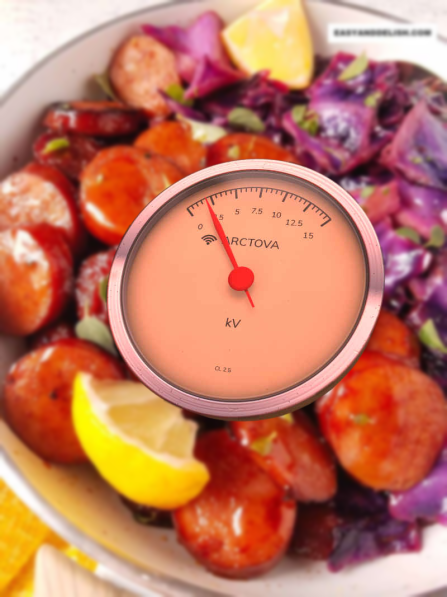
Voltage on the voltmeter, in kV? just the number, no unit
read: 2
